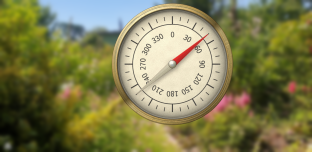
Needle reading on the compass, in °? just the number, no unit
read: 50
